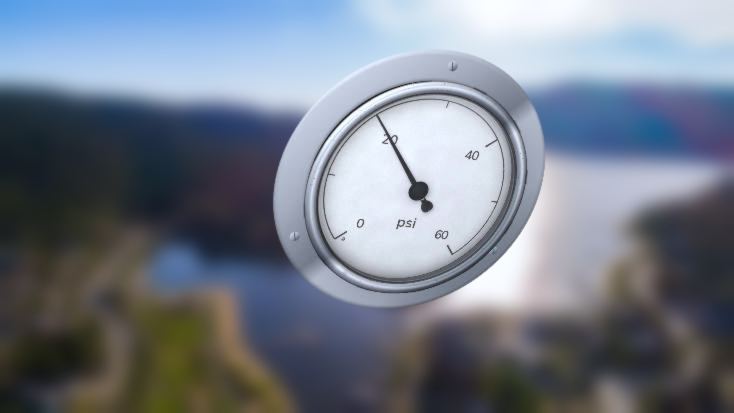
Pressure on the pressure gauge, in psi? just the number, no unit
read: 20
